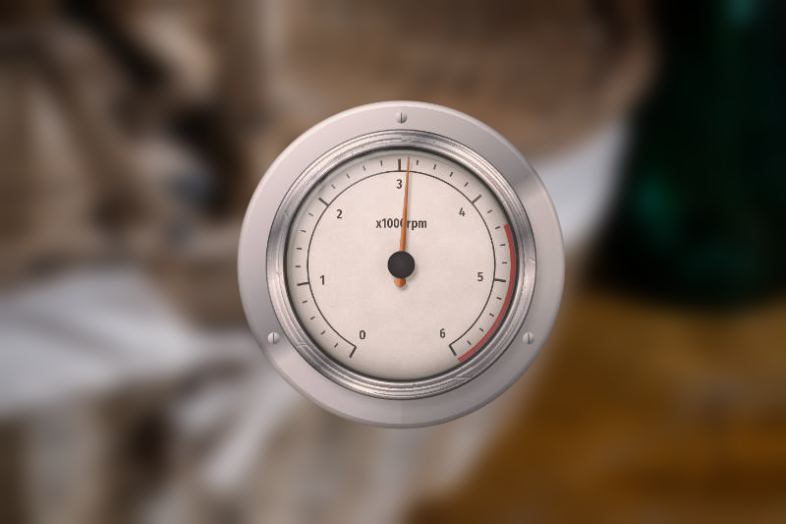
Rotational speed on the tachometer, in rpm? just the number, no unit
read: 3100
